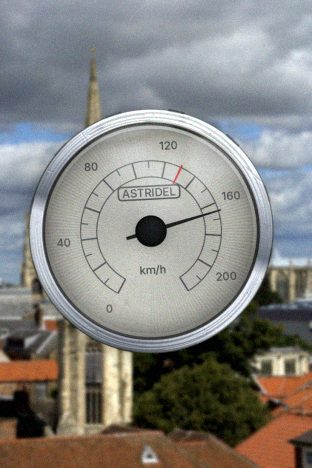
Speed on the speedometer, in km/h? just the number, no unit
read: 165
